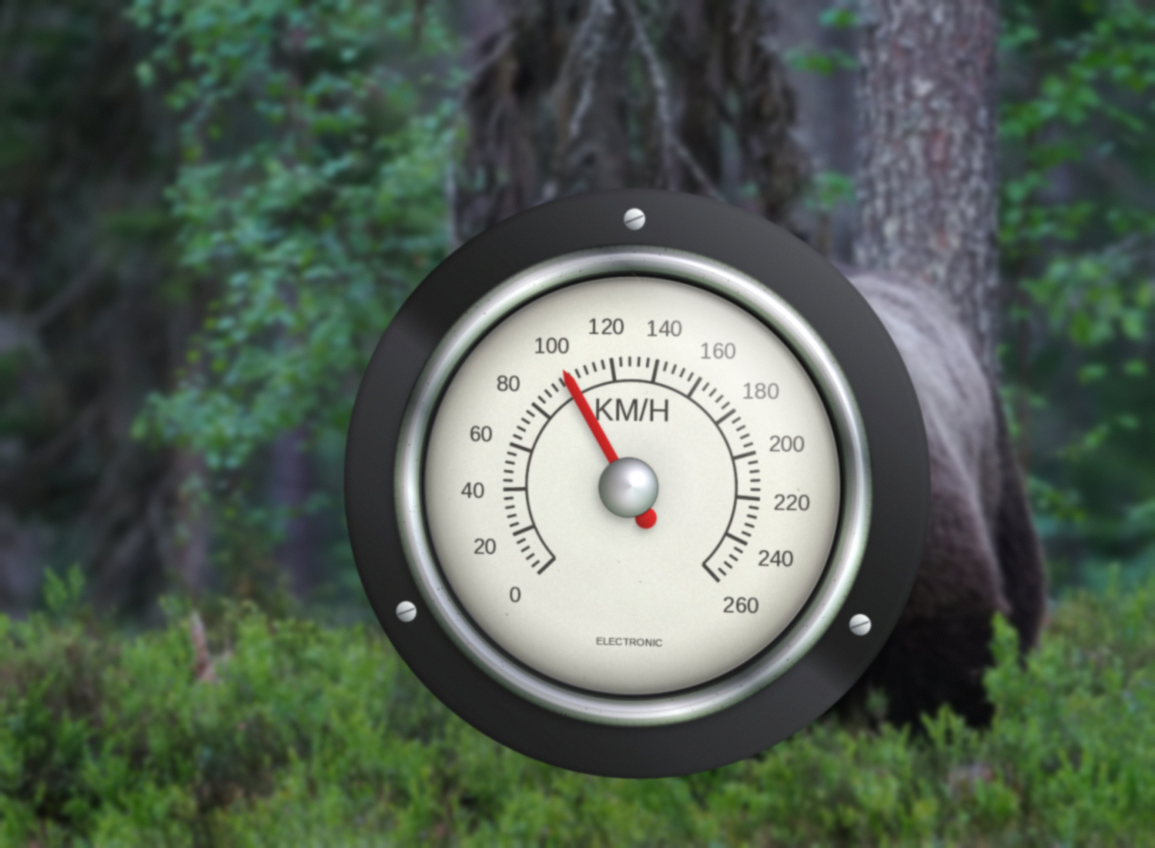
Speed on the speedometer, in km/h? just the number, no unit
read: 100
